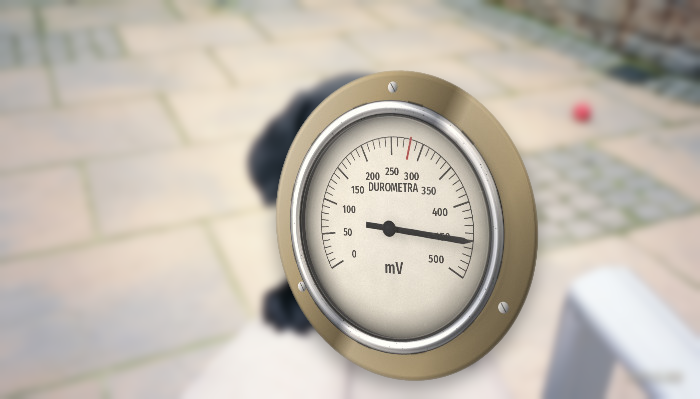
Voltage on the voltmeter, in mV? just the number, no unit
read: 450
